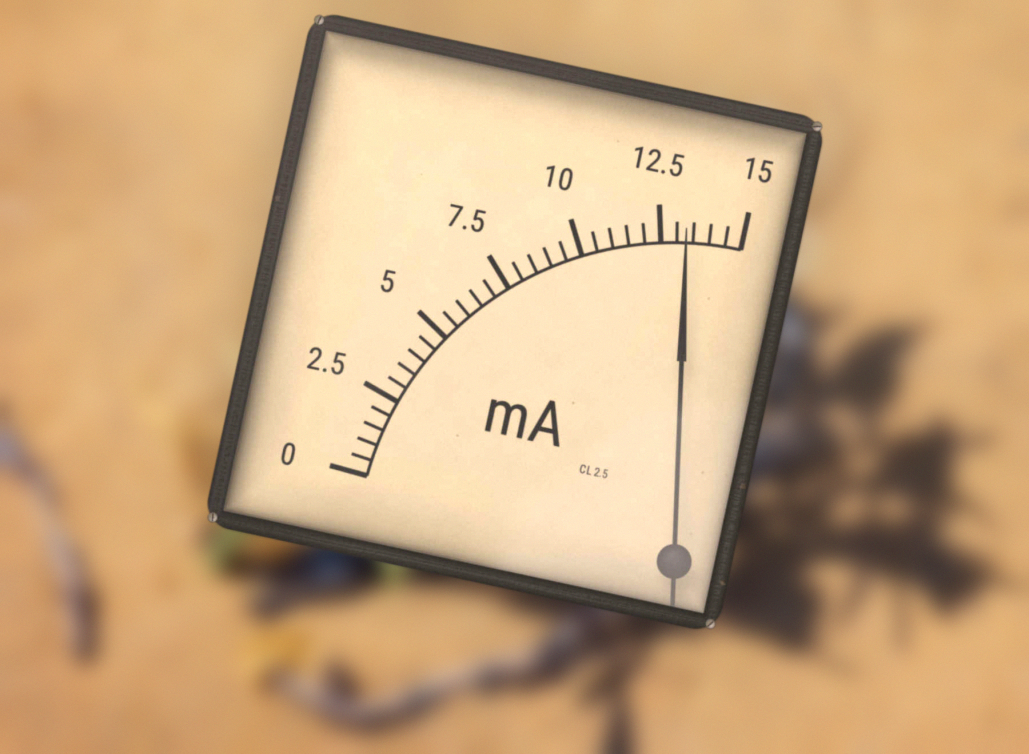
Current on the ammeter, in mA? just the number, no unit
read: 13.25
